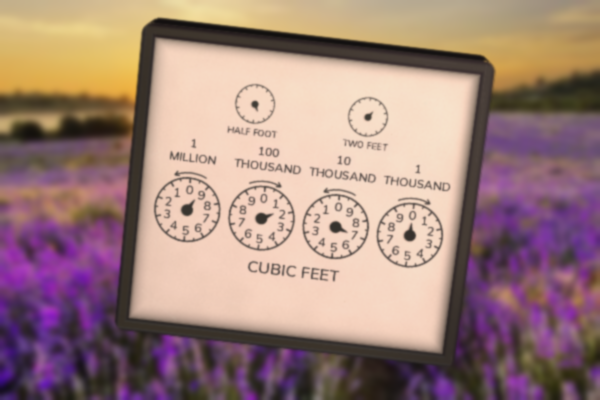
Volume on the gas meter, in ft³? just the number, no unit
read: 917000
